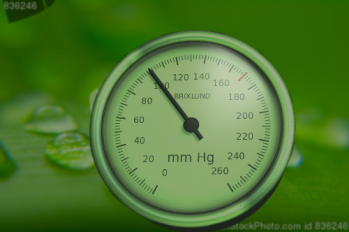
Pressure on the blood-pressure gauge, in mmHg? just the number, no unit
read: 100
